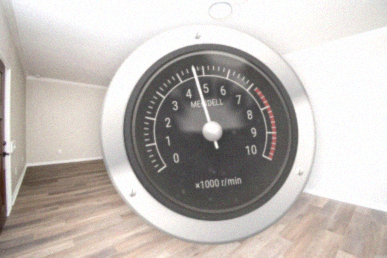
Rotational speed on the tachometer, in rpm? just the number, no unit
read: 4600
